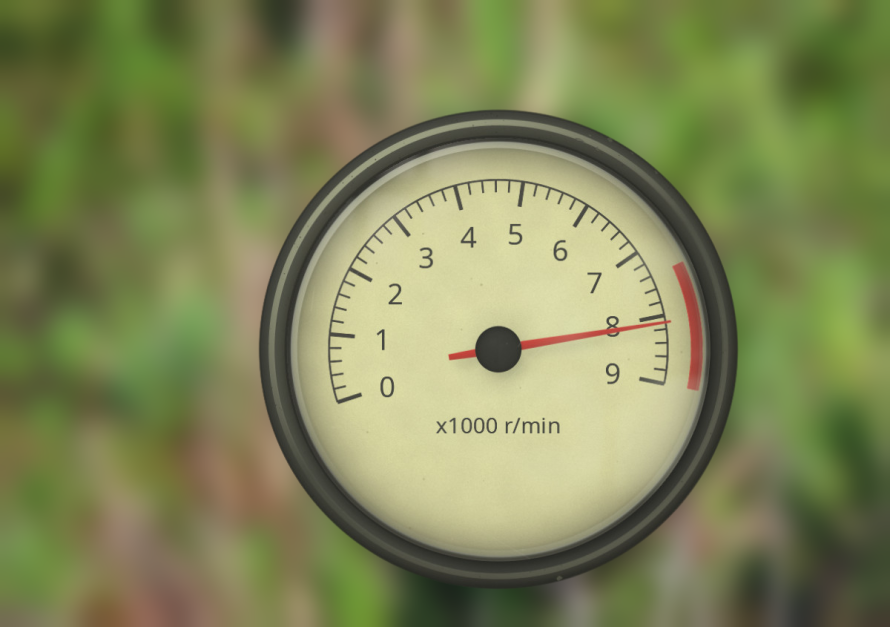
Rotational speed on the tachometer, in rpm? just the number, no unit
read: 8100
